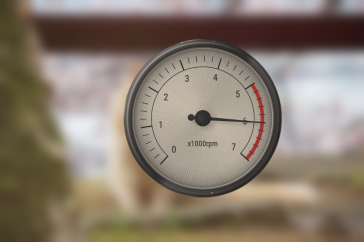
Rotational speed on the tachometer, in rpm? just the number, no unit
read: 6000
